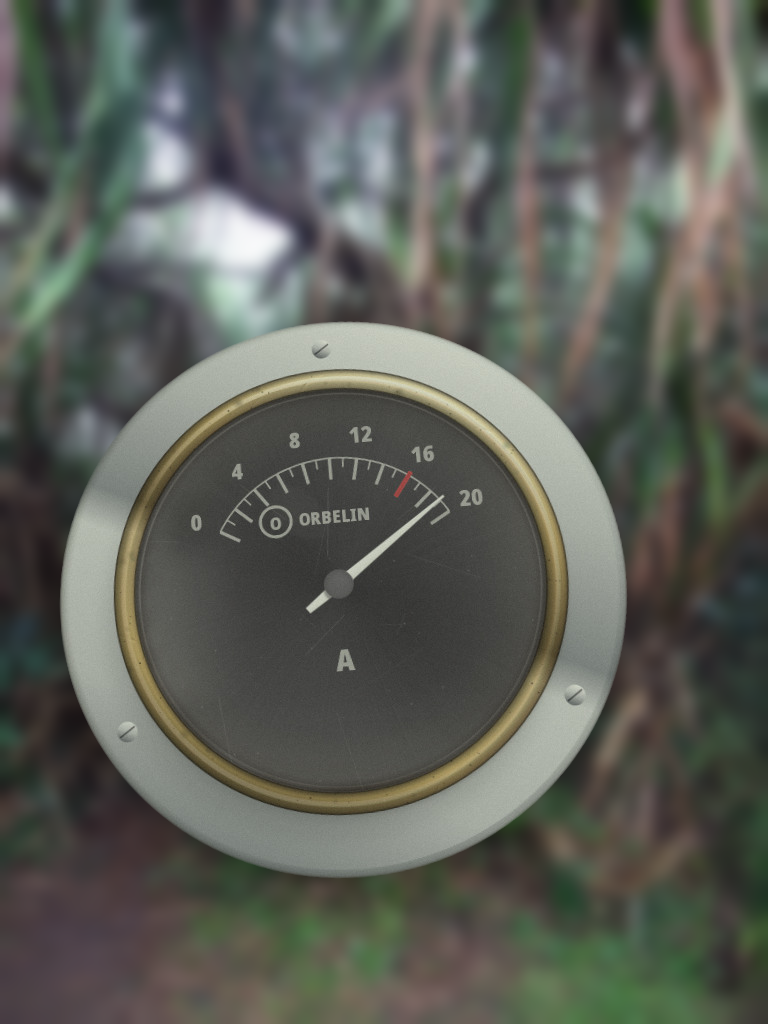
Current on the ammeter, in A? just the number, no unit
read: 19
